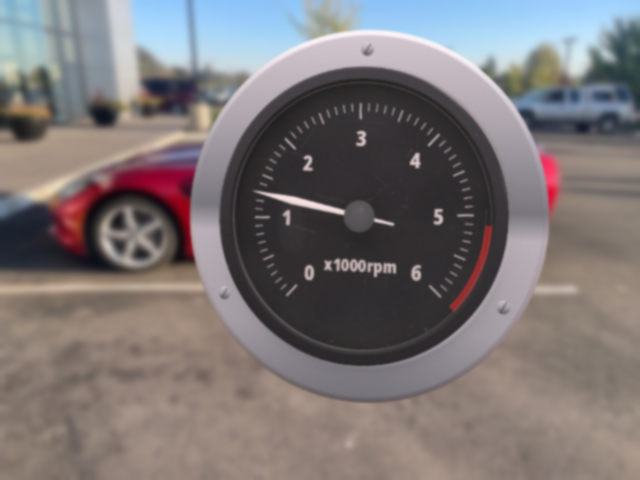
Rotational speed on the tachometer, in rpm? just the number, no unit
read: 1300
